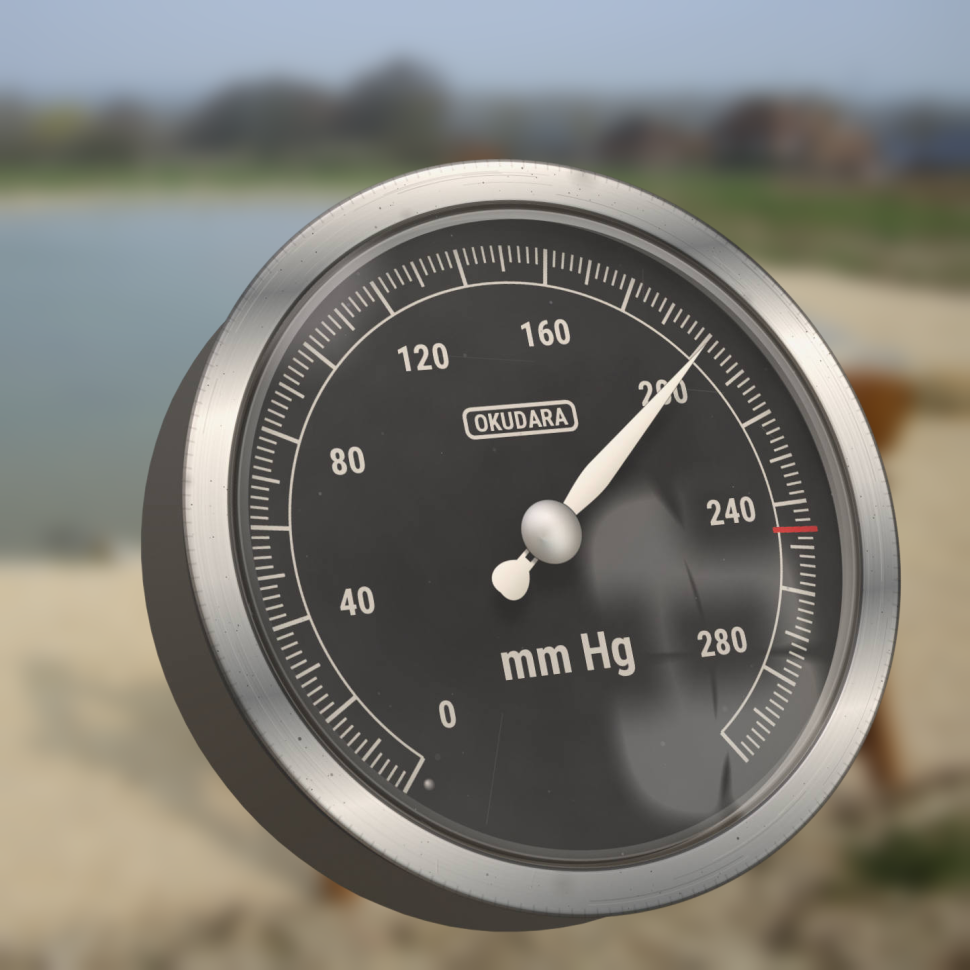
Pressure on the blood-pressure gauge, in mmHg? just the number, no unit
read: 200
